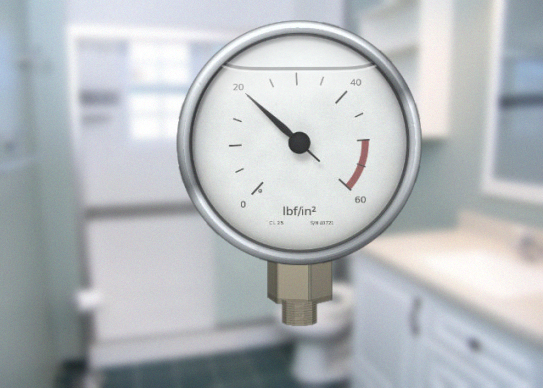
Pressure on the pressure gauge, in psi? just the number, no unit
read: 20
